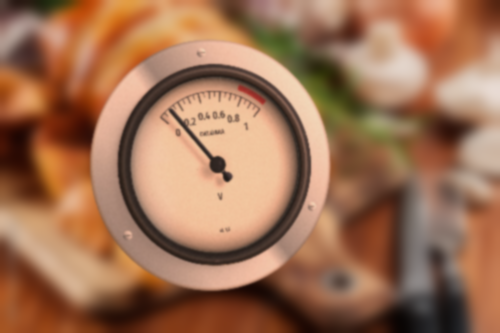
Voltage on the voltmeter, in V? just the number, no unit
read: 0.1
